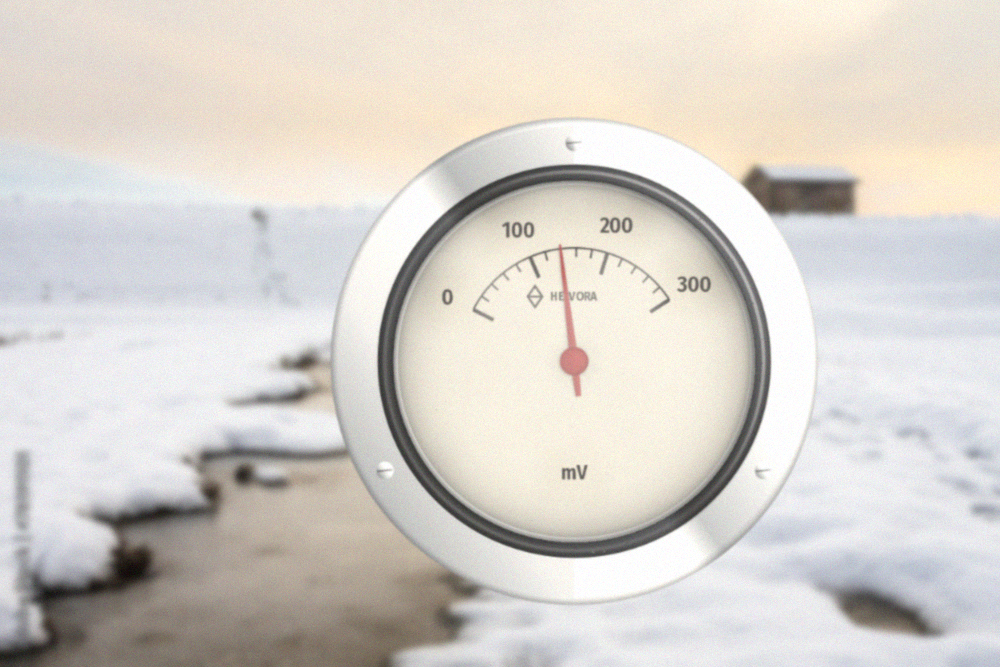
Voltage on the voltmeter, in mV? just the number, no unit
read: 140
